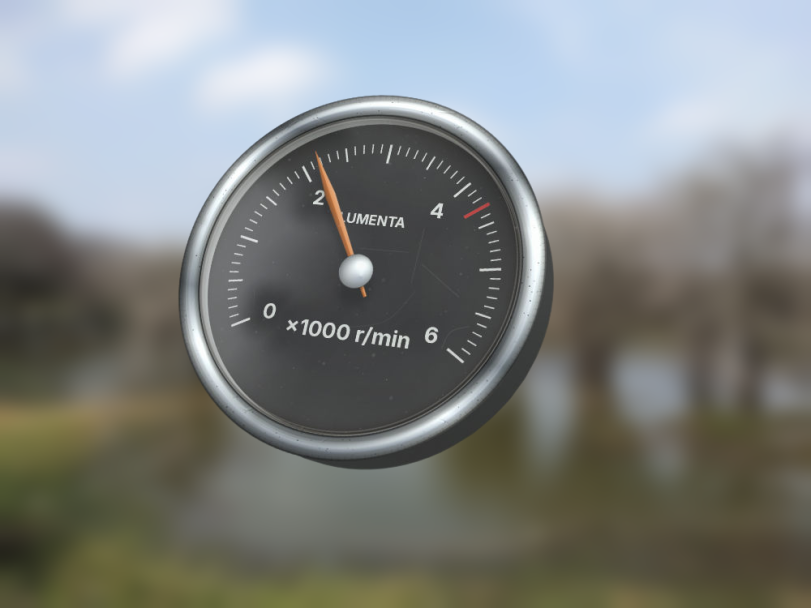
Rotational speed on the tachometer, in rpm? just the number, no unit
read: 2200
